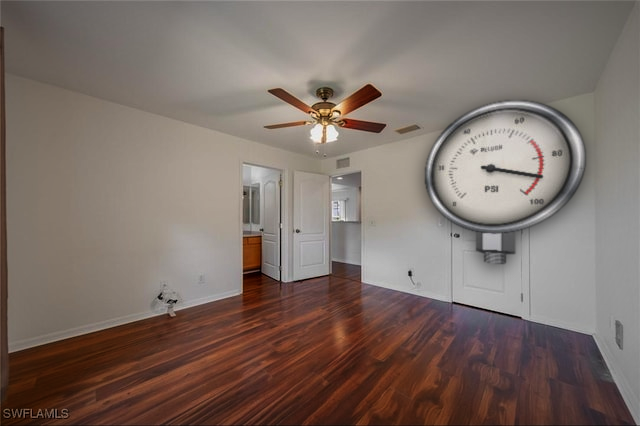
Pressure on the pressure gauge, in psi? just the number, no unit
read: 90
